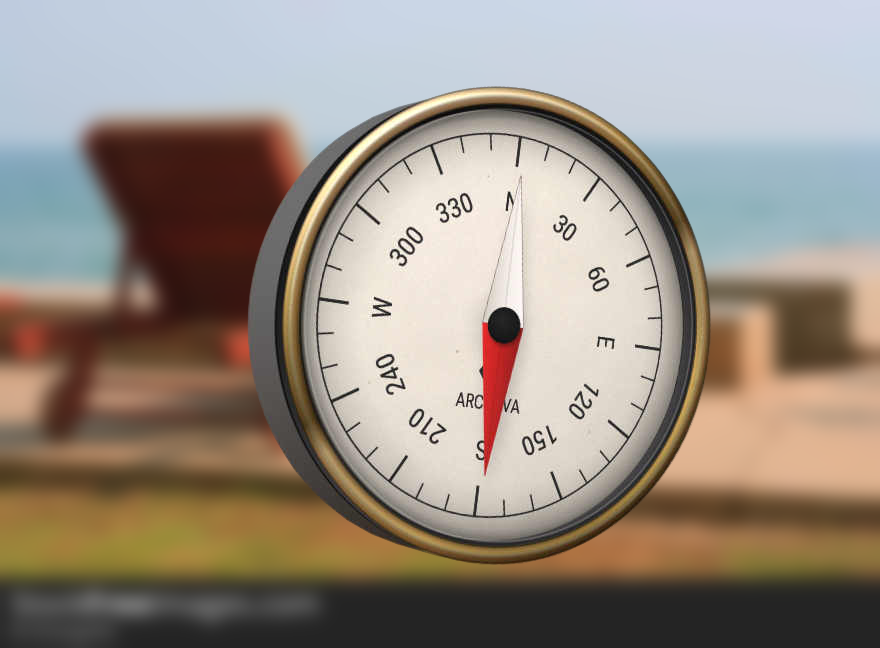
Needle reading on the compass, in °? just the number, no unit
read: 180
